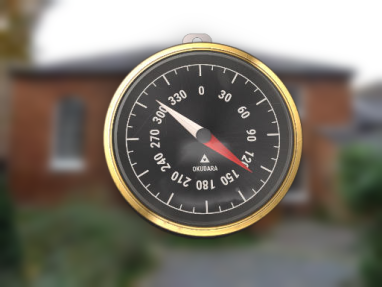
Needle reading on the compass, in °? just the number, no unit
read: 130
